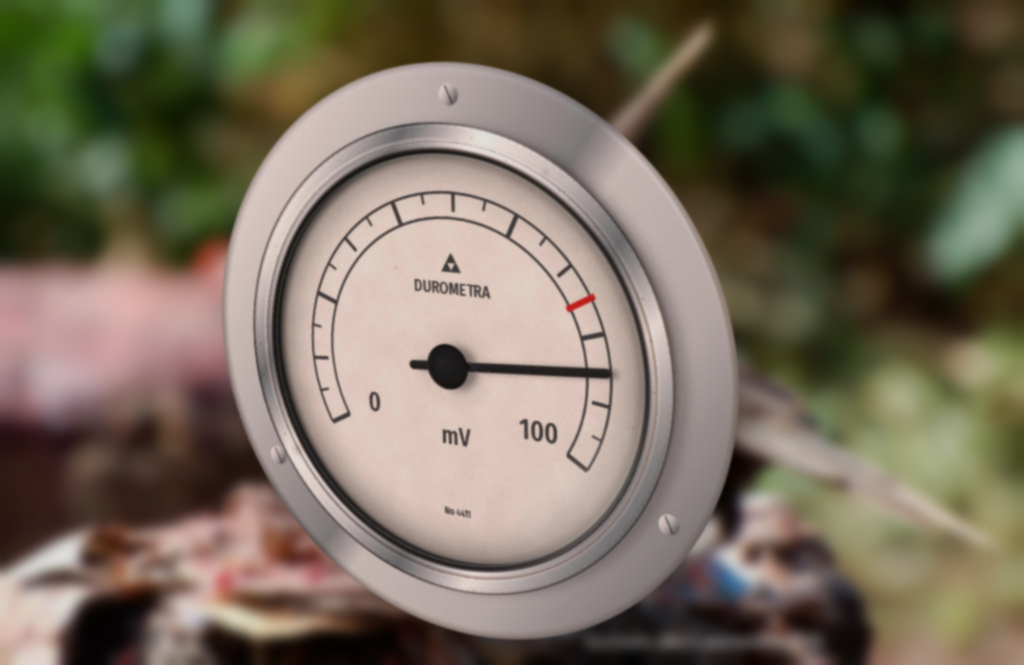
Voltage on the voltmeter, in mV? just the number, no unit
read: 85
